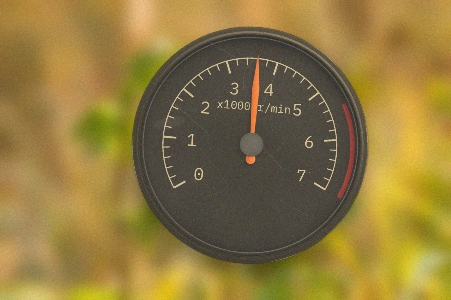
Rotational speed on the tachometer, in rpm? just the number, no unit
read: 3600
